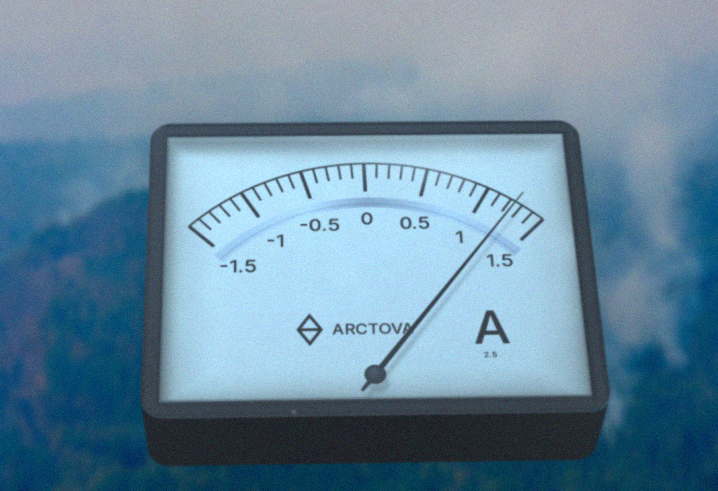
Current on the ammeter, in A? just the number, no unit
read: 1.25
